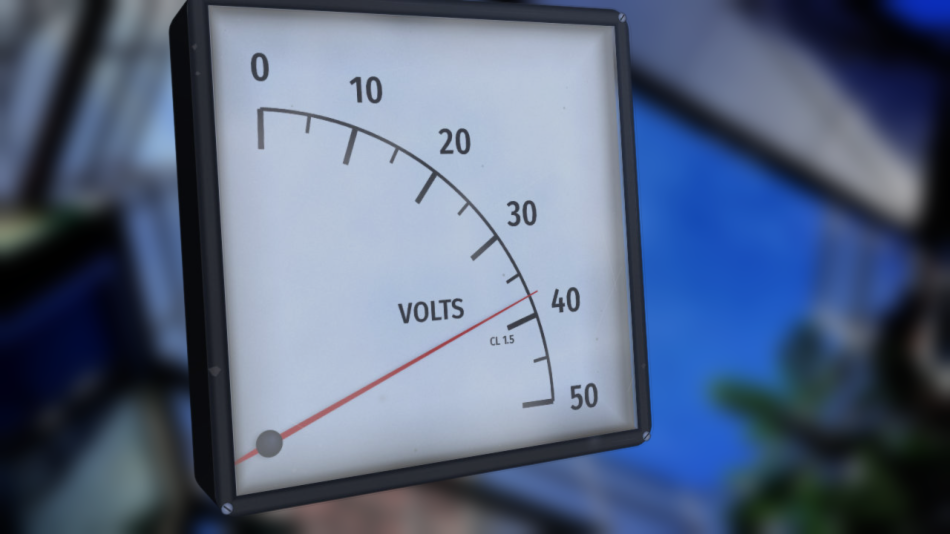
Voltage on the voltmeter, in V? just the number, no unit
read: 37.5
